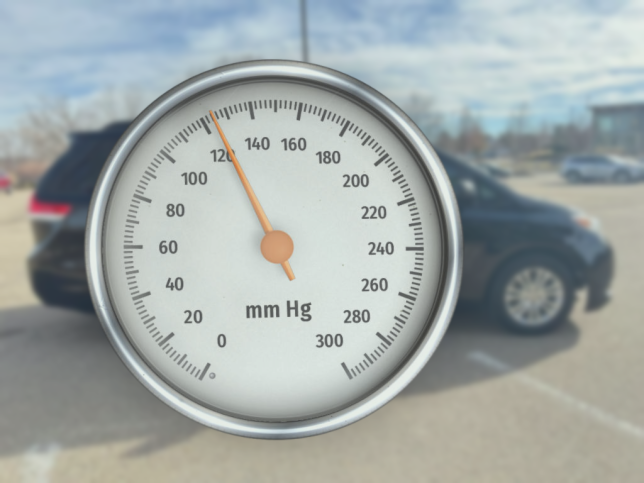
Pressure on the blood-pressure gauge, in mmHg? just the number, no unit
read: 124
